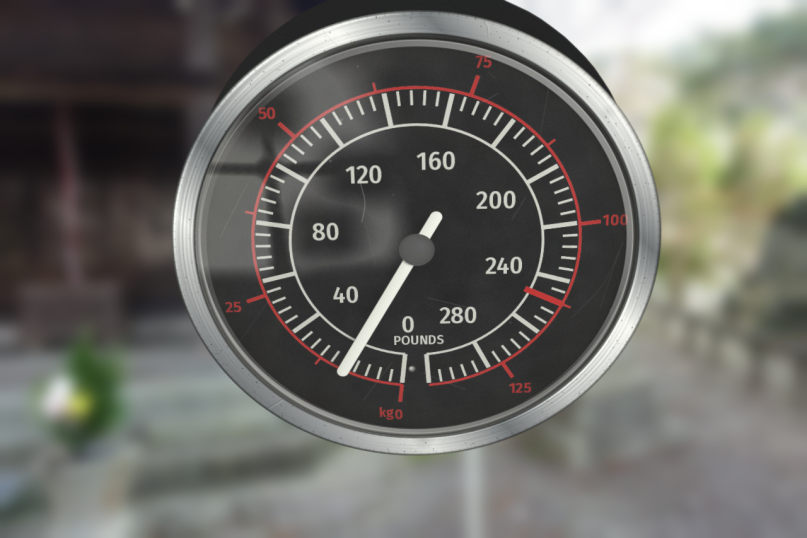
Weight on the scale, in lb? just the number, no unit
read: 20
